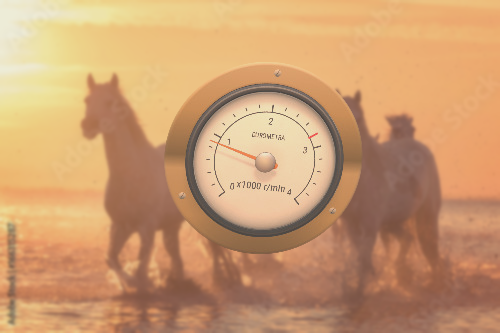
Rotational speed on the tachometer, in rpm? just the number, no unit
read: 900
